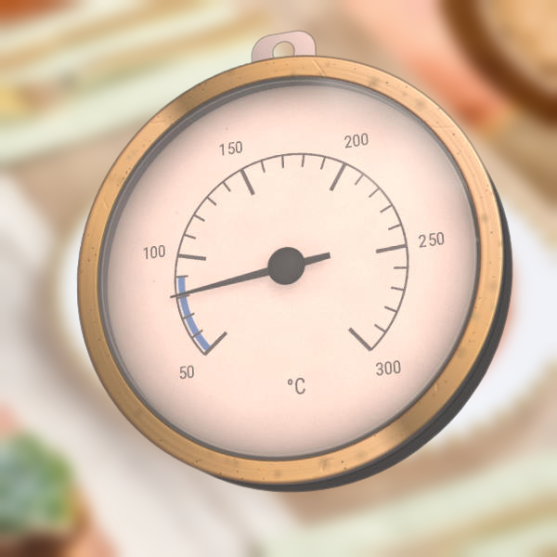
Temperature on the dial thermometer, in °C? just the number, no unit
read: 80
